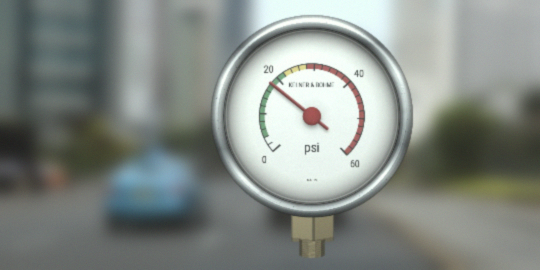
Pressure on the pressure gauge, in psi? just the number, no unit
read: 18
